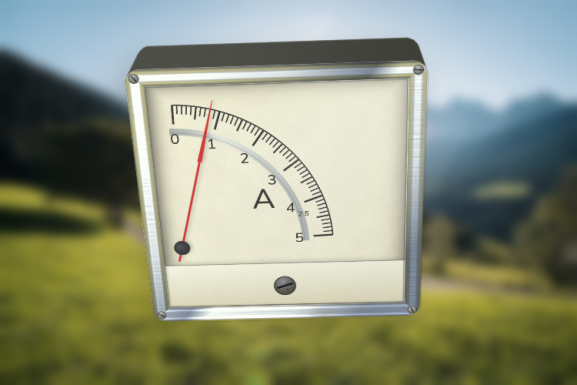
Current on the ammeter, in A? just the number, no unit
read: 0.8
